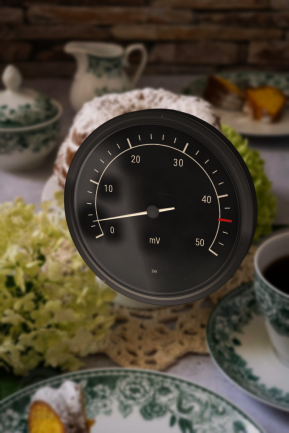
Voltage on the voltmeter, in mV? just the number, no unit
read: 3
